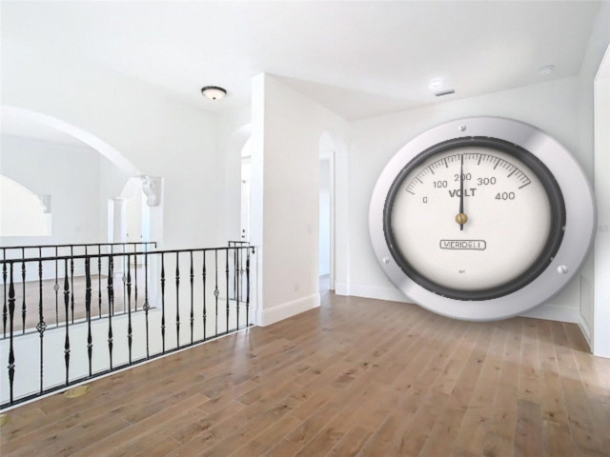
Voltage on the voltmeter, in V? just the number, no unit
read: 200
